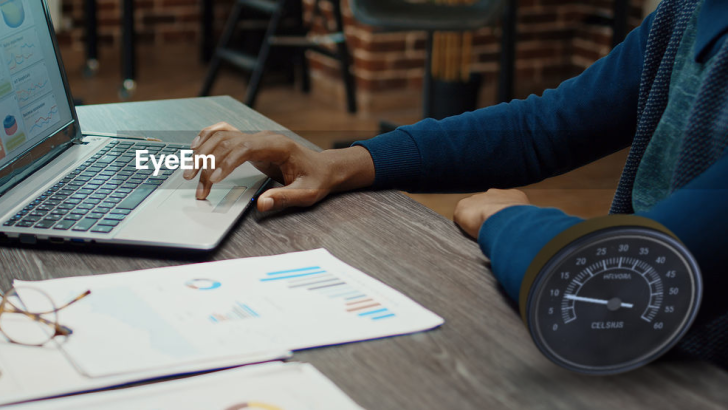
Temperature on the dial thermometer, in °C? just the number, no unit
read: 10
